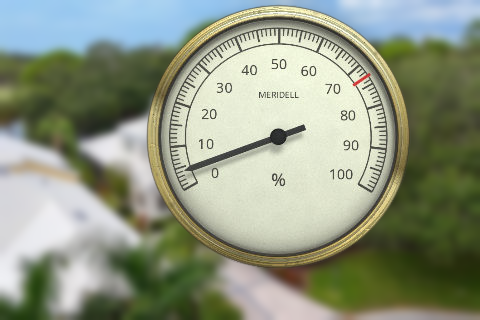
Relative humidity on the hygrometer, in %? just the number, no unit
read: 4
